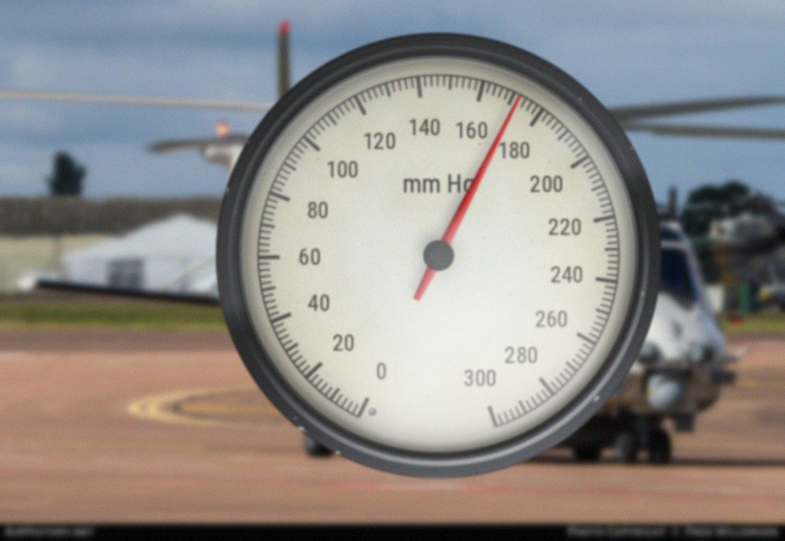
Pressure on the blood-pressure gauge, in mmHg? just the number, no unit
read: 172
